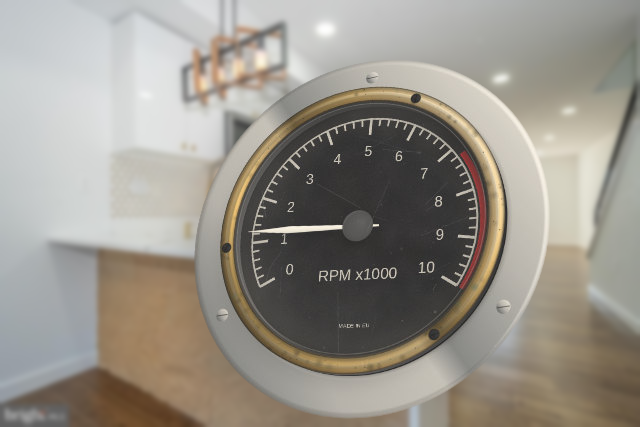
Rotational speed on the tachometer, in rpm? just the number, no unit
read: 1200
